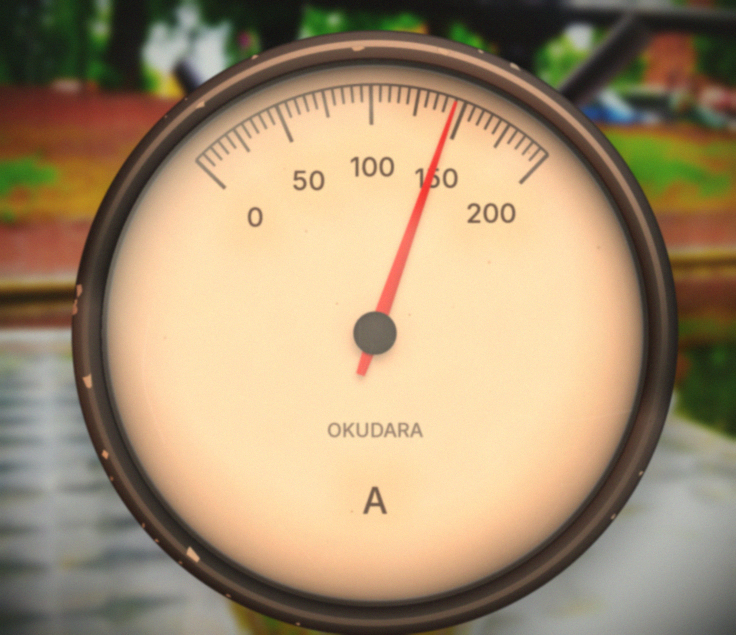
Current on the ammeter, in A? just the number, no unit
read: 145
